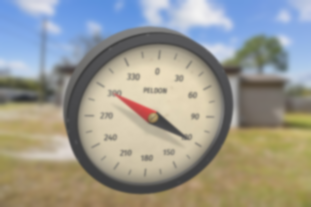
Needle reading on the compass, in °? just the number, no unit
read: 300
